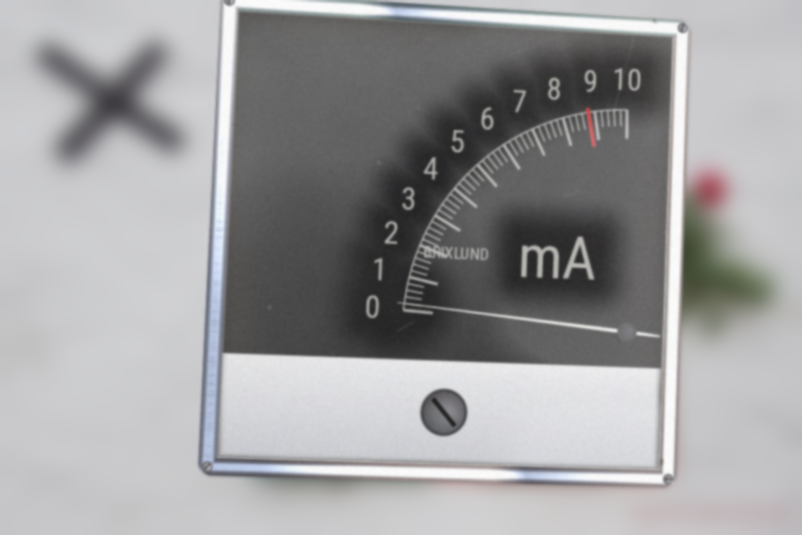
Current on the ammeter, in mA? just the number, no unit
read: 0.2
